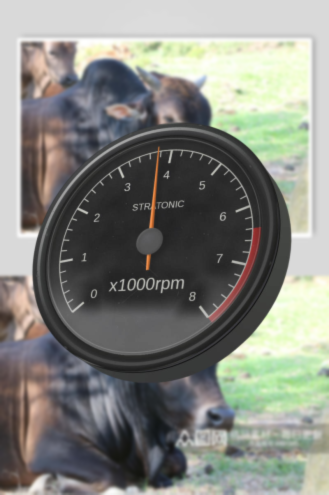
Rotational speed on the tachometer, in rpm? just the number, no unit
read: 3800
